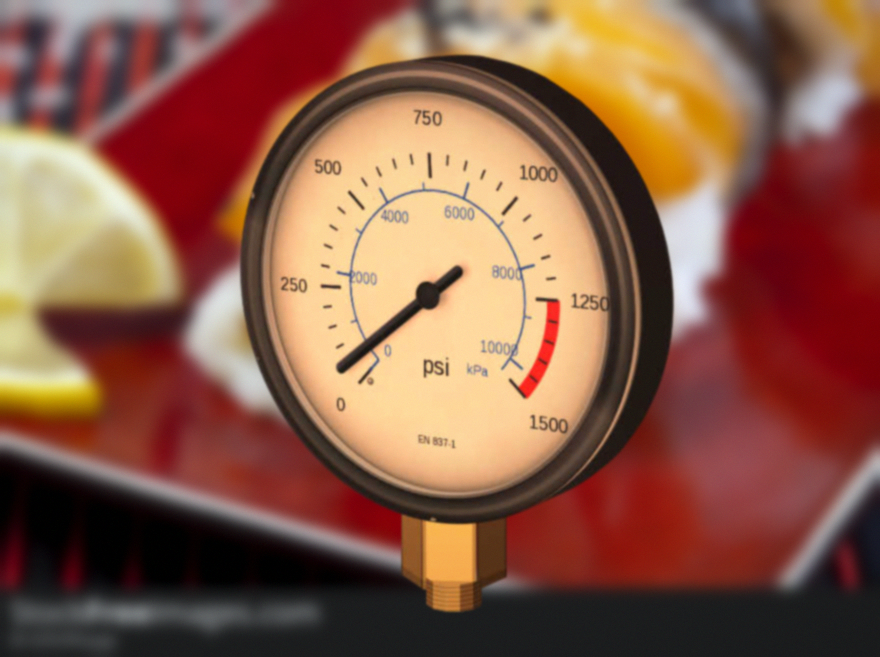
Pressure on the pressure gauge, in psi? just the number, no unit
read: 50
